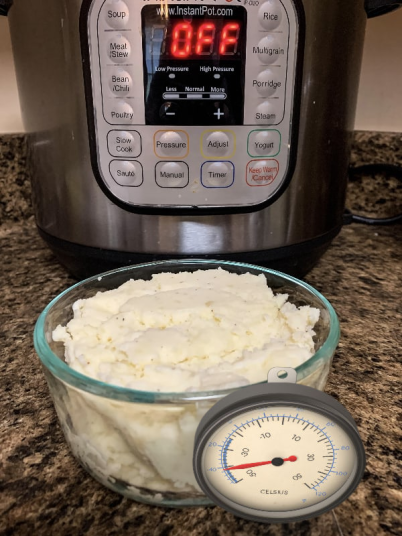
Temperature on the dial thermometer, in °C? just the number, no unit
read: -40
